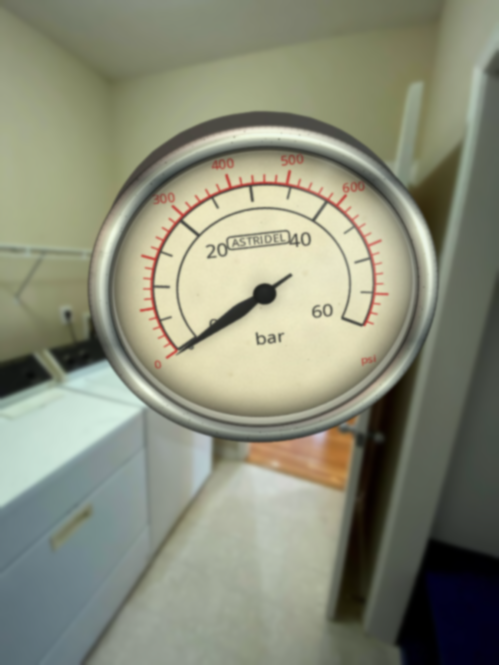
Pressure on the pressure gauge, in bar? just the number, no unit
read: 0
